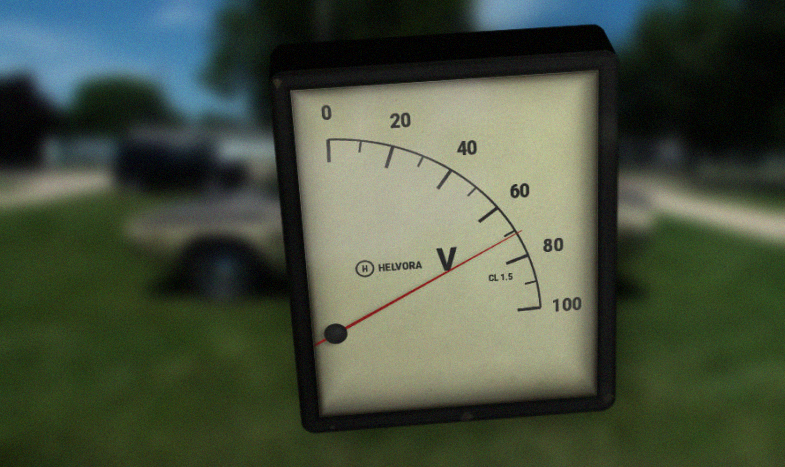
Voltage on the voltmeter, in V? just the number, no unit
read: 70
